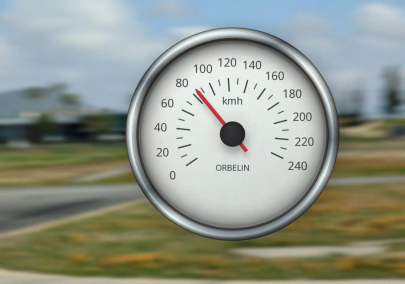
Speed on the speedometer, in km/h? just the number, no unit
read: 85
